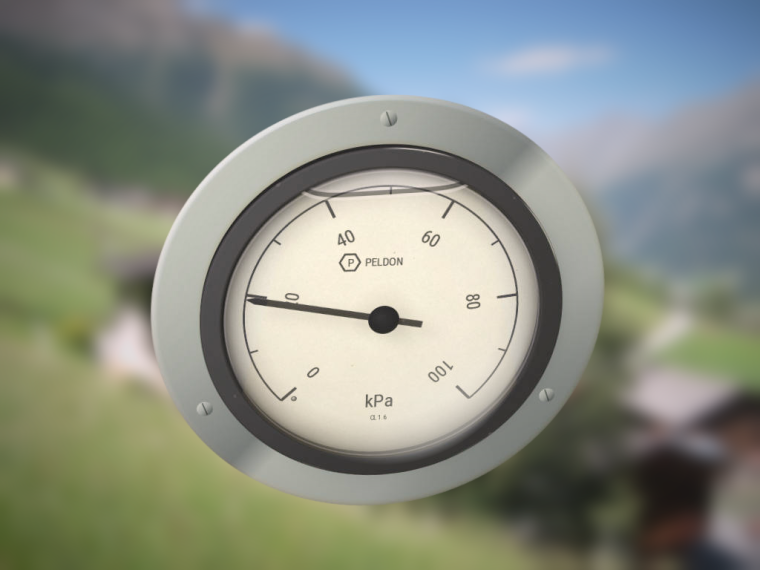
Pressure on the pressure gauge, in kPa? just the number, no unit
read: 20
